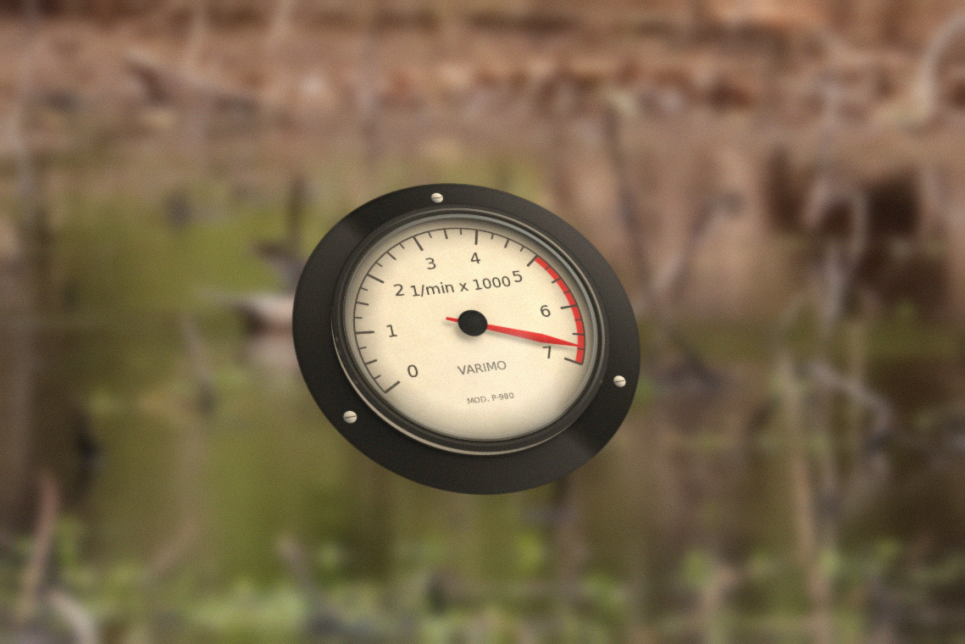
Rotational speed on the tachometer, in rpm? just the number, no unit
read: 6750
